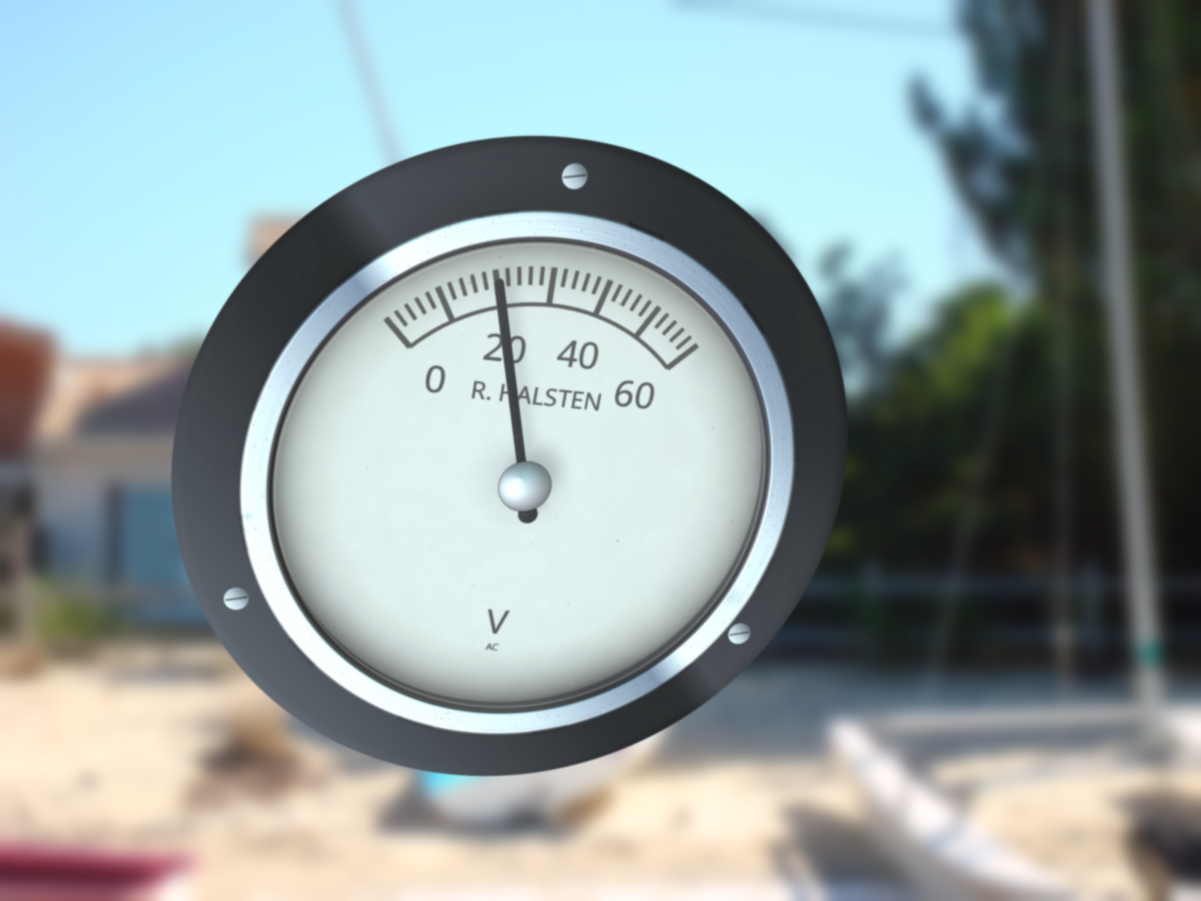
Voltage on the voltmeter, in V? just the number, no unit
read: 20
